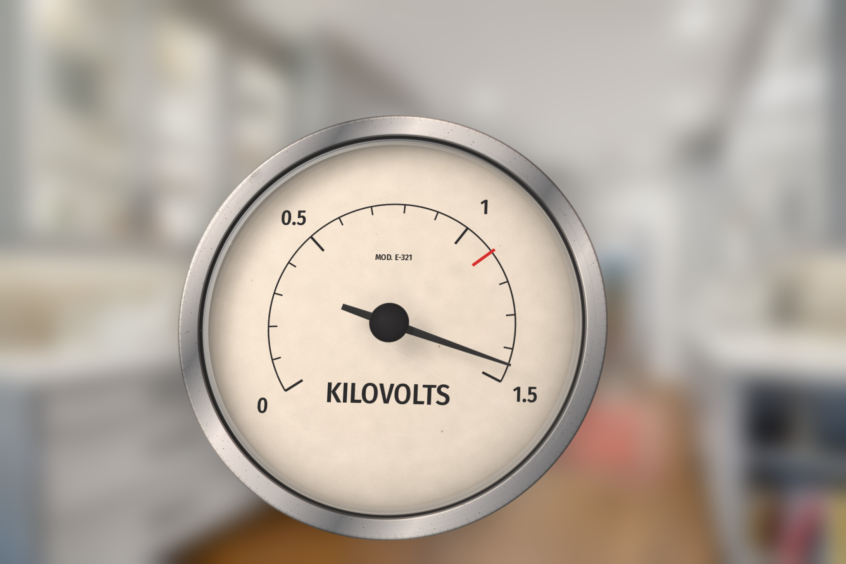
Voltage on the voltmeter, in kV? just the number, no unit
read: 1.45
